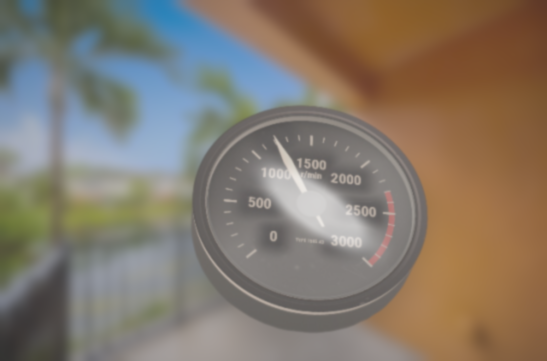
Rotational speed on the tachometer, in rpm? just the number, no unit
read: 1200
